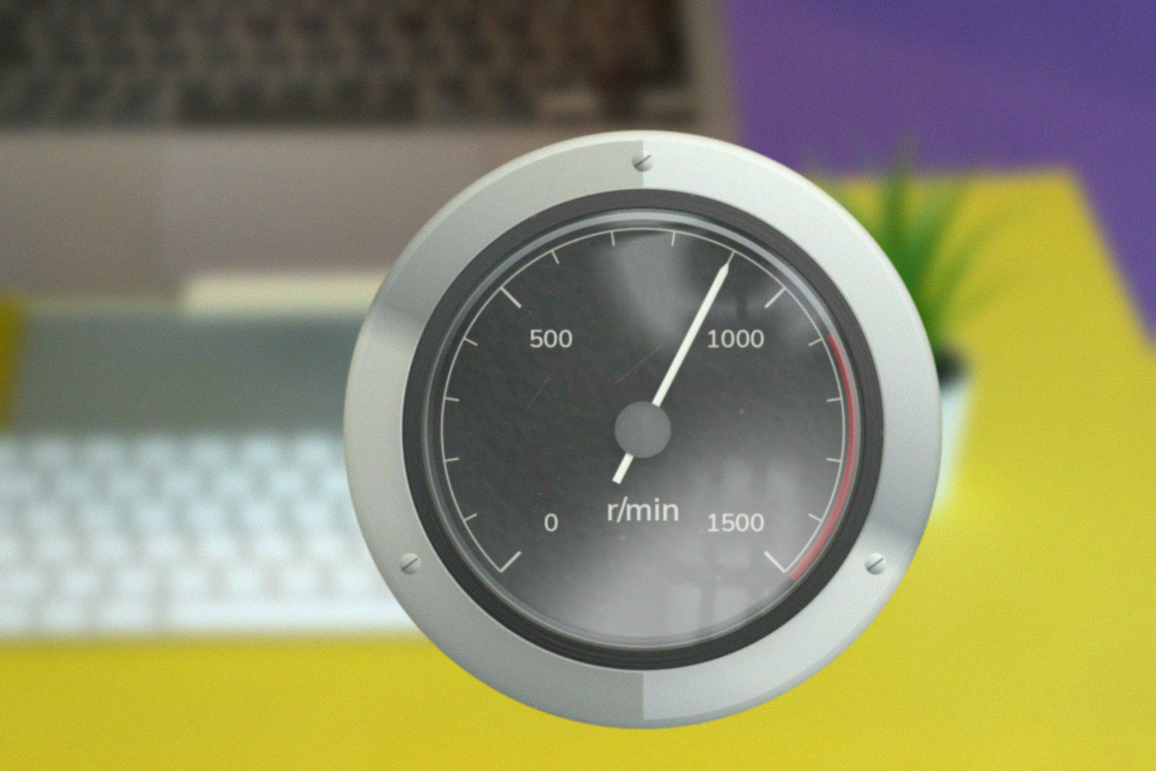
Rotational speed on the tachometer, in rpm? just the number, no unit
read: 900
